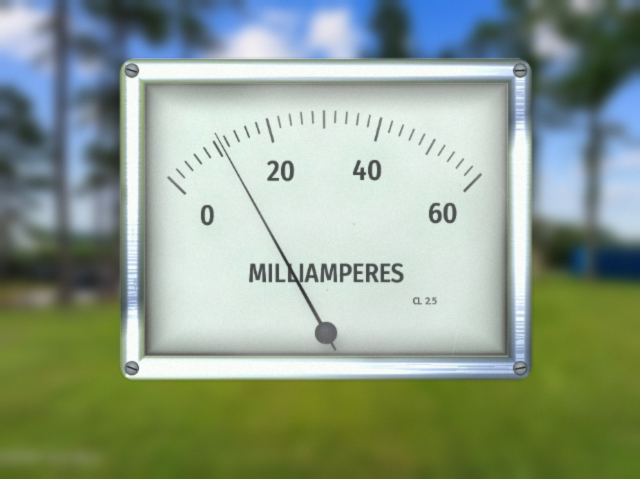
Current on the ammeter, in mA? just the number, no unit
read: 11
